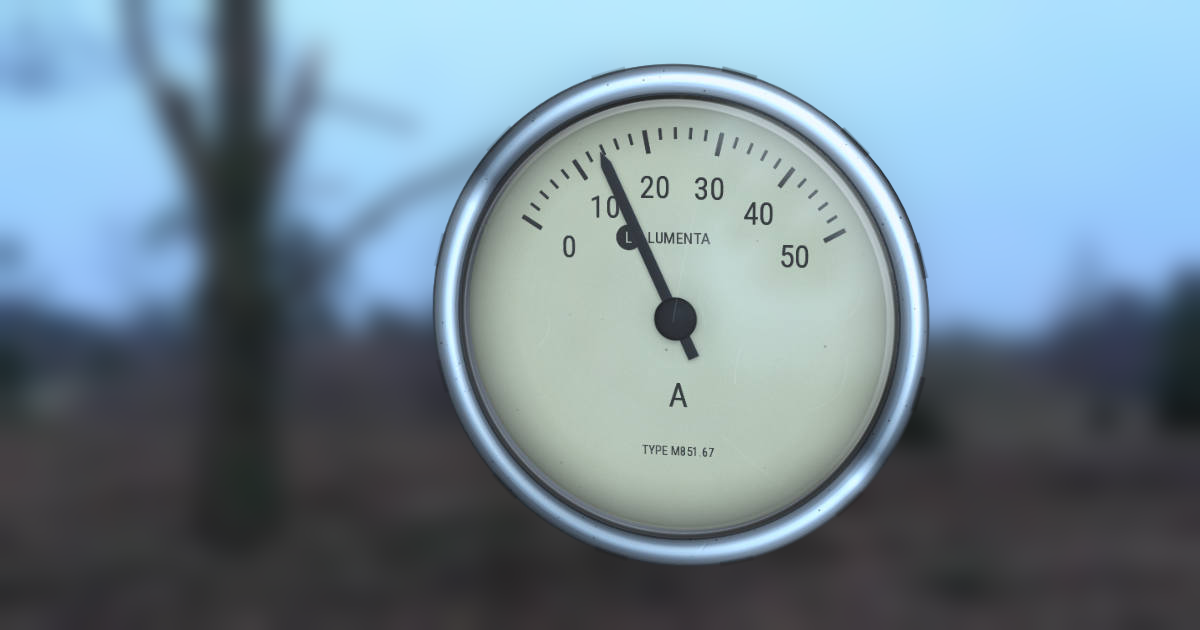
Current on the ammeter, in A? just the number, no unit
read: 14
